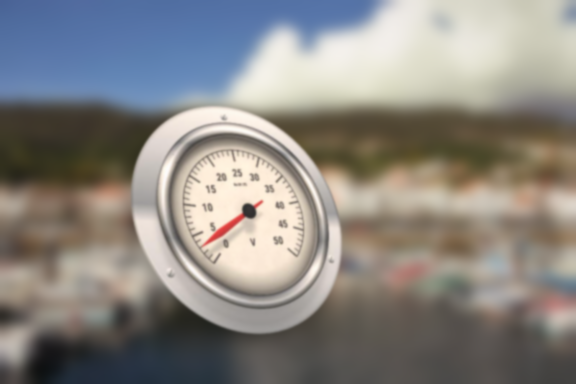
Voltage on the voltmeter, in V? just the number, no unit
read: 3
